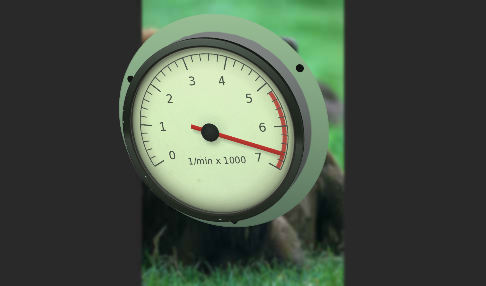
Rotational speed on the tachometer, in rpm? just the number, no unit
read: 6600
